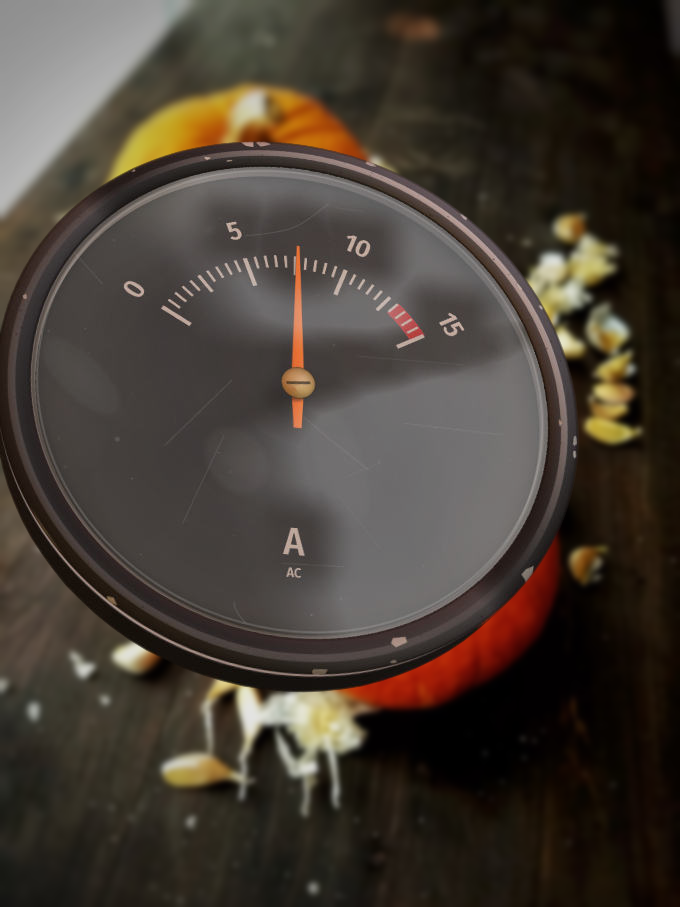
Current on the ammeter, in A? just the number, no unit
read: 7.5
